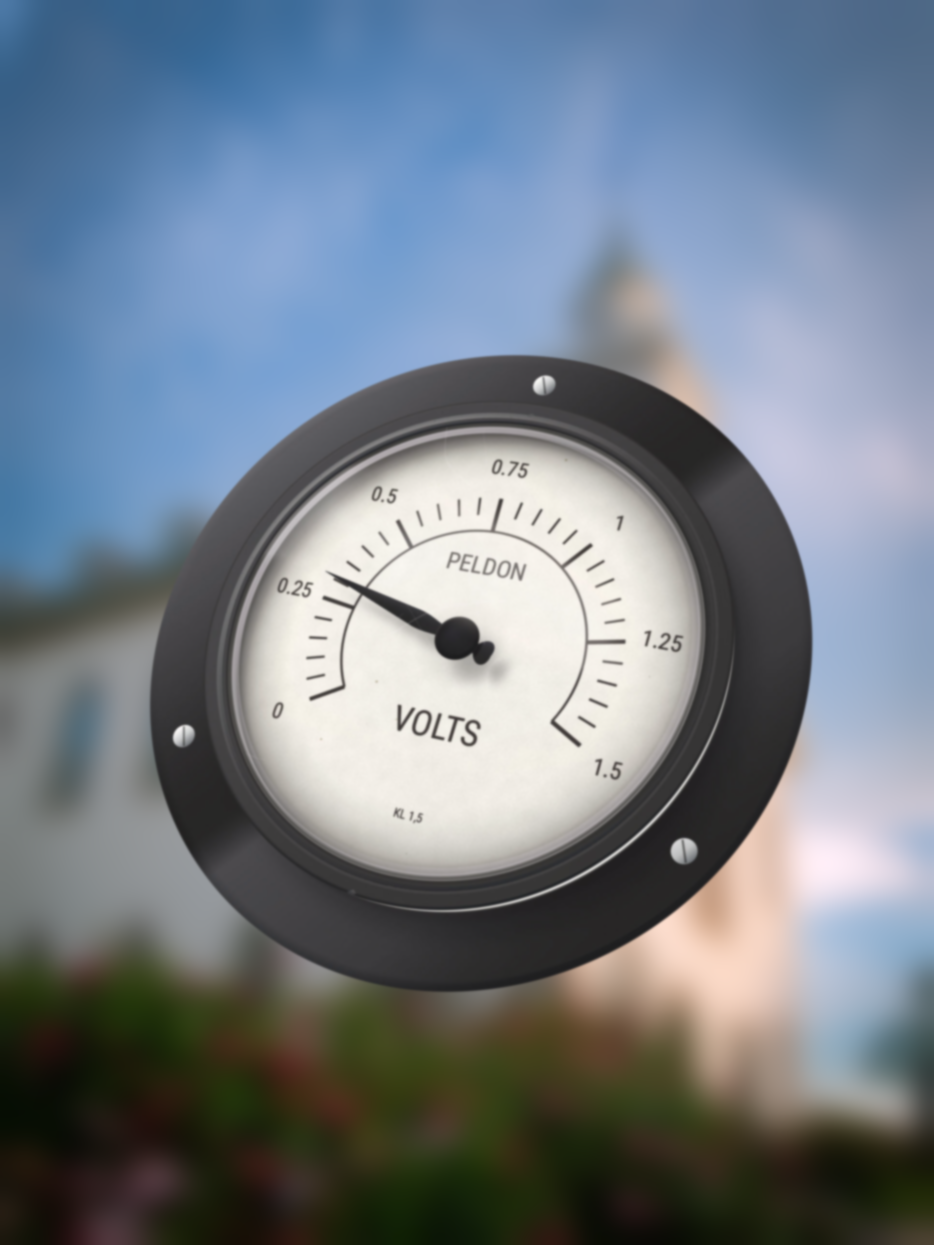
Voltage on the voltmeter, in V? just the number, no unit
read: 0.3
